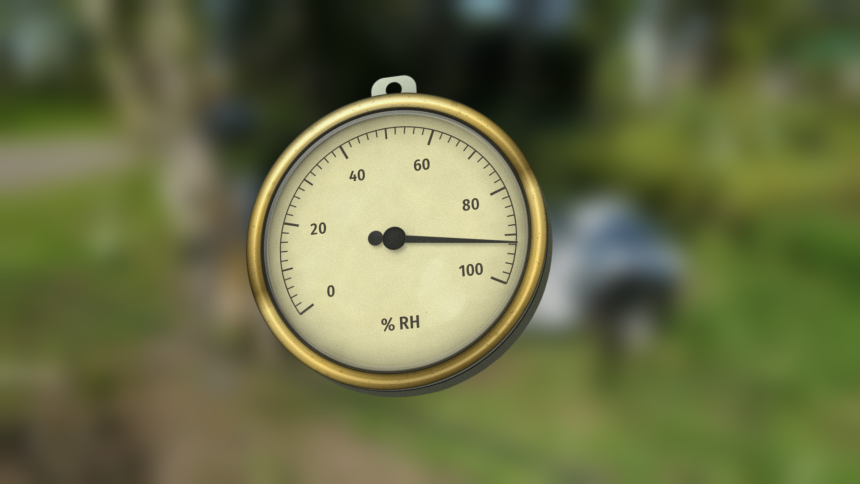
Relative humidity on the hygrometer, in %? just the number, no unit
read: 92
